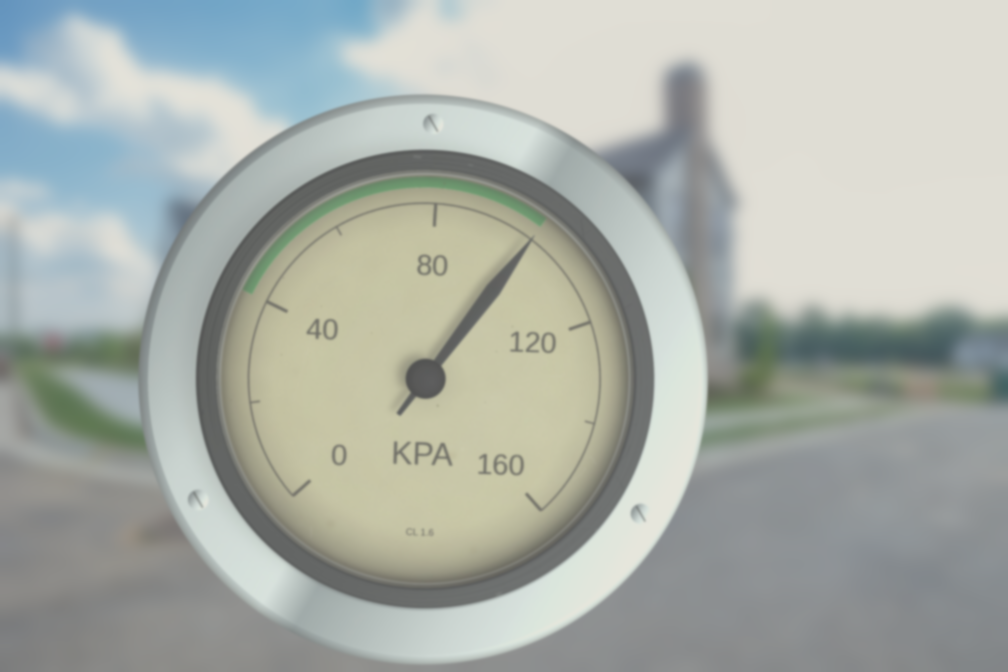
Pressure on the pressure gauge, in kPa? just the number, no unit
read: 100
